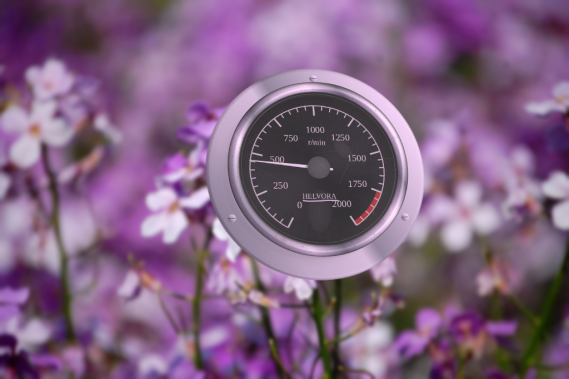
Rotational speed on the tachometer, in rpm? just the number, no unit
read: 450
